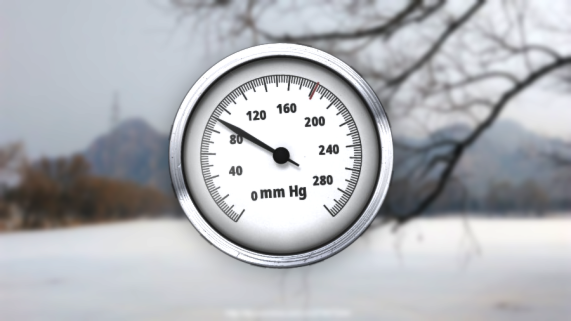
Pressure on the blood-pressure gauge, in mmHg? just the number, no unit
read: 90
